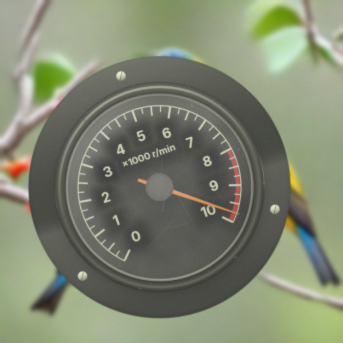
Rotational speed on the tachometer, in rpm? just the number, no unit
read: 9750
